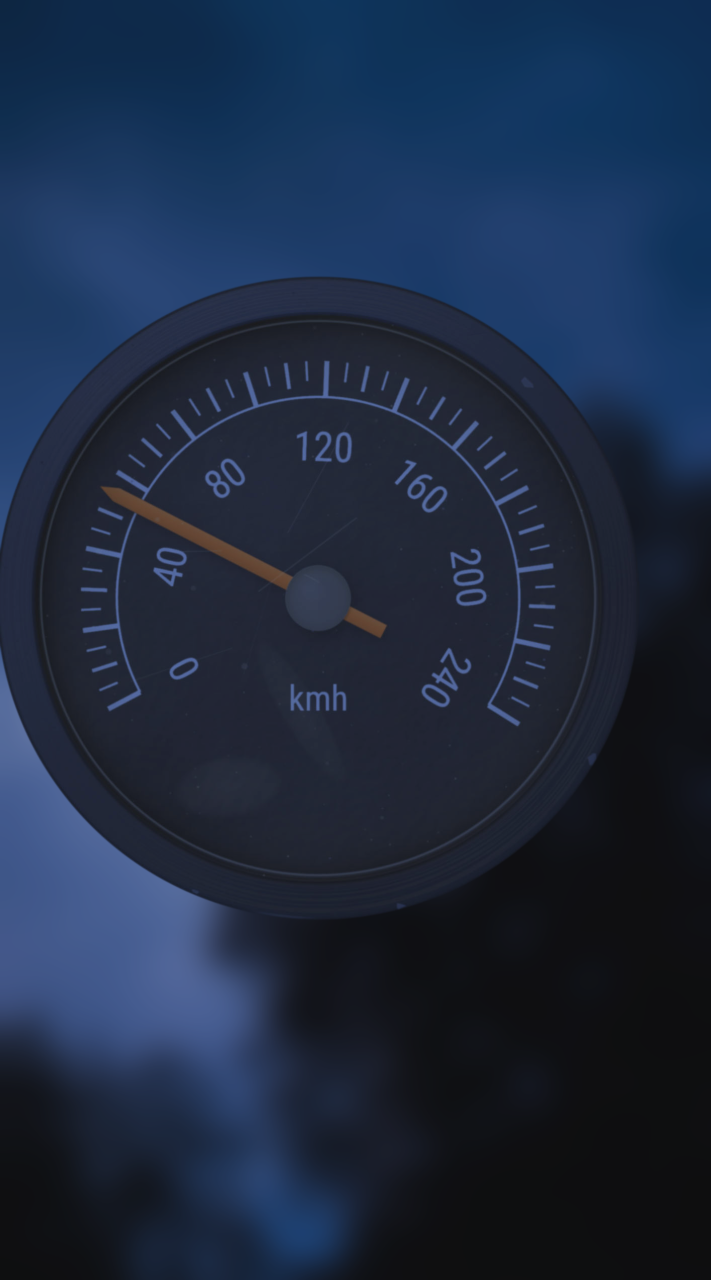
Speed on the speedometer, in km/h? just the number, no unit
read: 55
